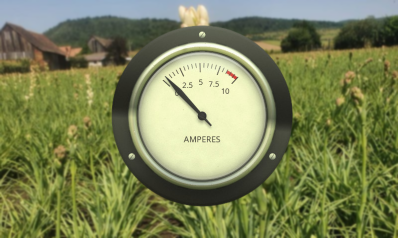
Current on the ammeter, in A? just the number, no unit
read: 0.5
